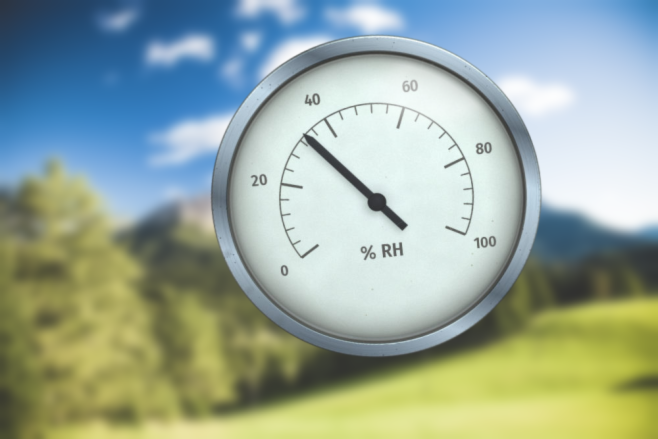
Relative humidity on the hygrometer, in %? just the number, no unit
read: 34
